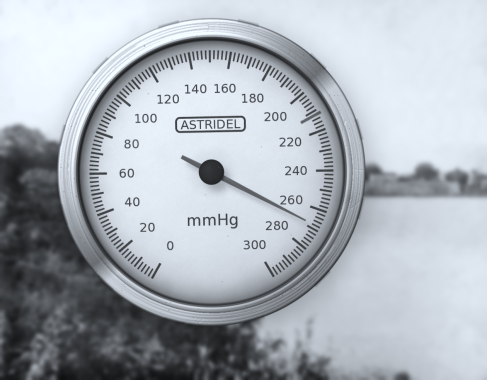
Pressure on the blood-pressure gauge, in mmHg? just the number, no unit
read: 268
